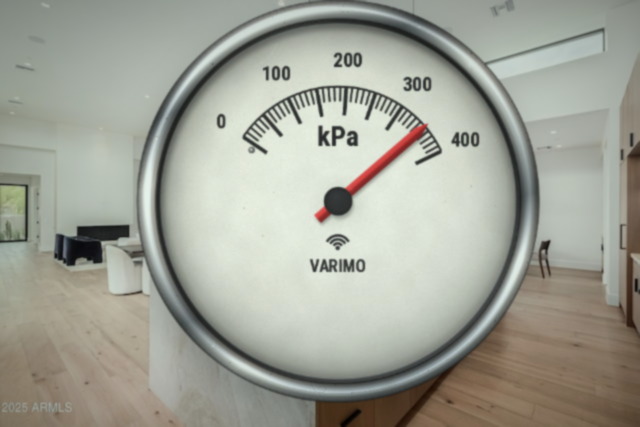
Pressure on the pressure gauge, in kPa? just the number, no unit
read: 350
